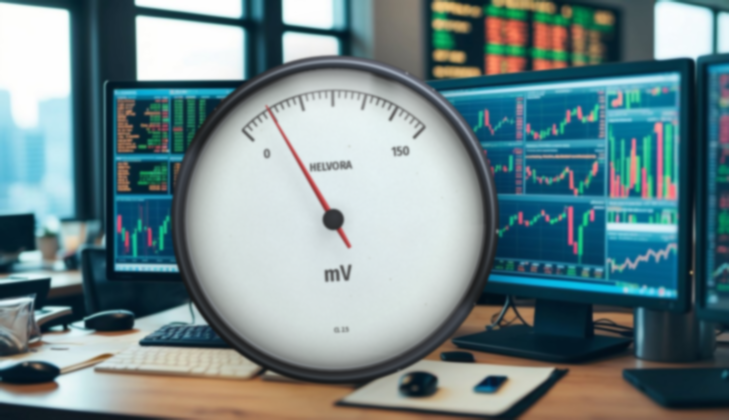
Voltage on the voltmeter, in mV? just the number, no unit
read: 25
